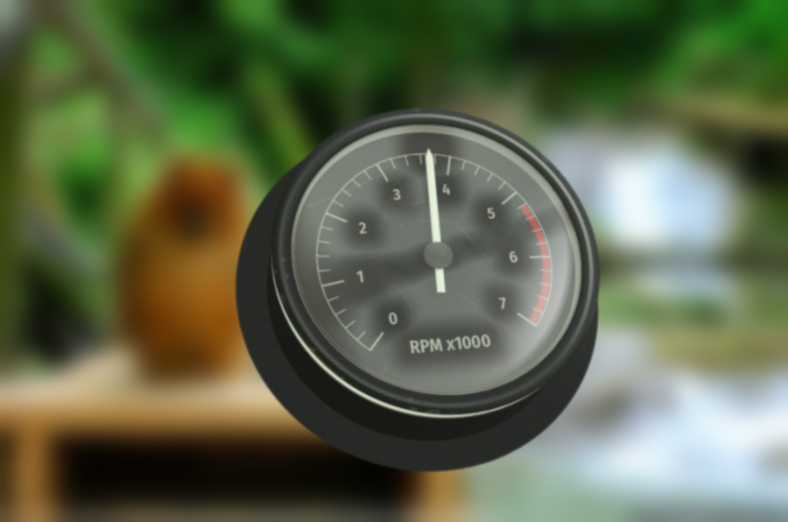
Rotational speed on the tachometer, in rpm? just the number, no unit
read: 3700
